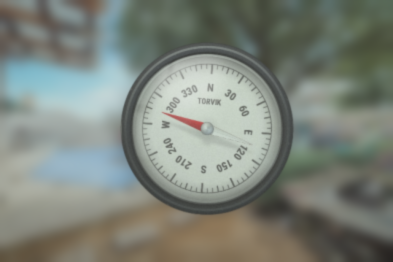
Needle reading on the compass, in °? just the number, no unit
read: 285
